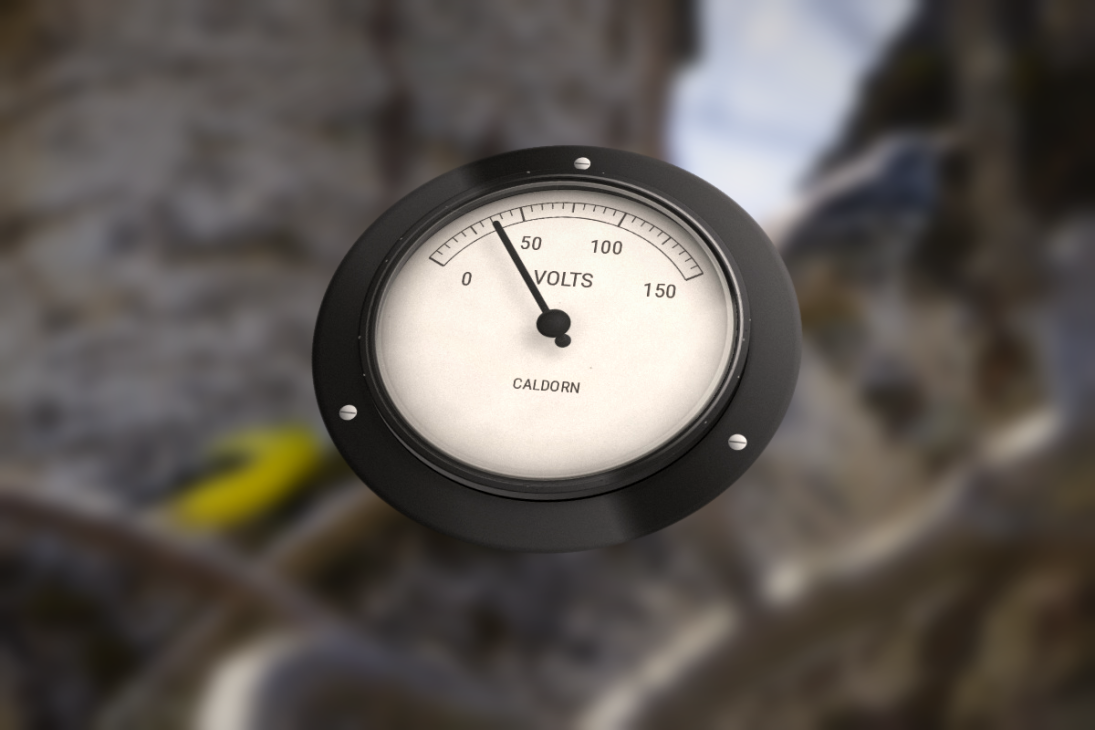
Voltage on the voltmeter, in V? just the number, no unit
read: 35
